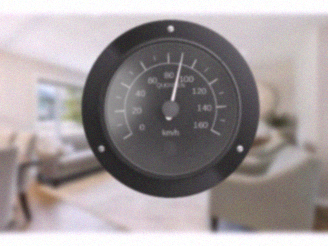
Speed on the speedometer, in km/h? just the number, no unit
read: 90
